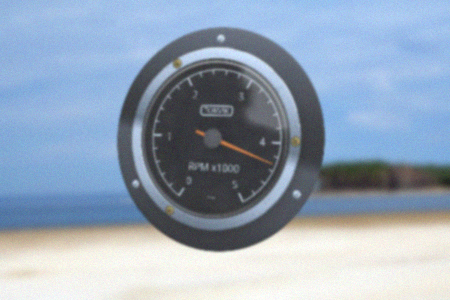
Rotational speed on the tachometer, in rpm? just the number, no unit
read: 4300
